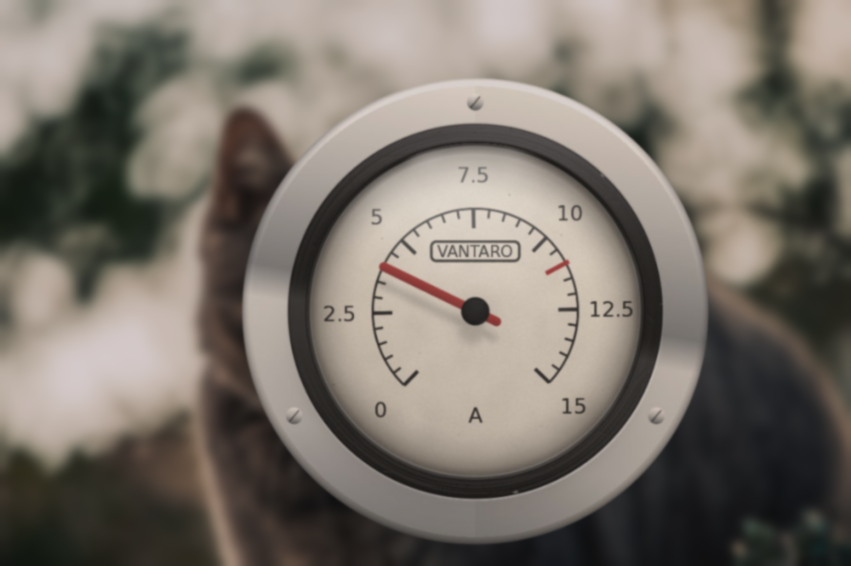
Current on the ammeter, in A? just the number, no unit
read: 4
